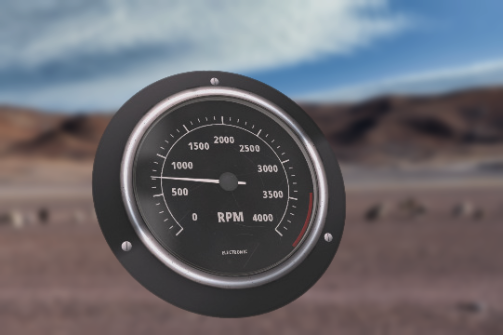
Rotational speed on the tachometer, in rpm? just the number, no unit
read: 700
